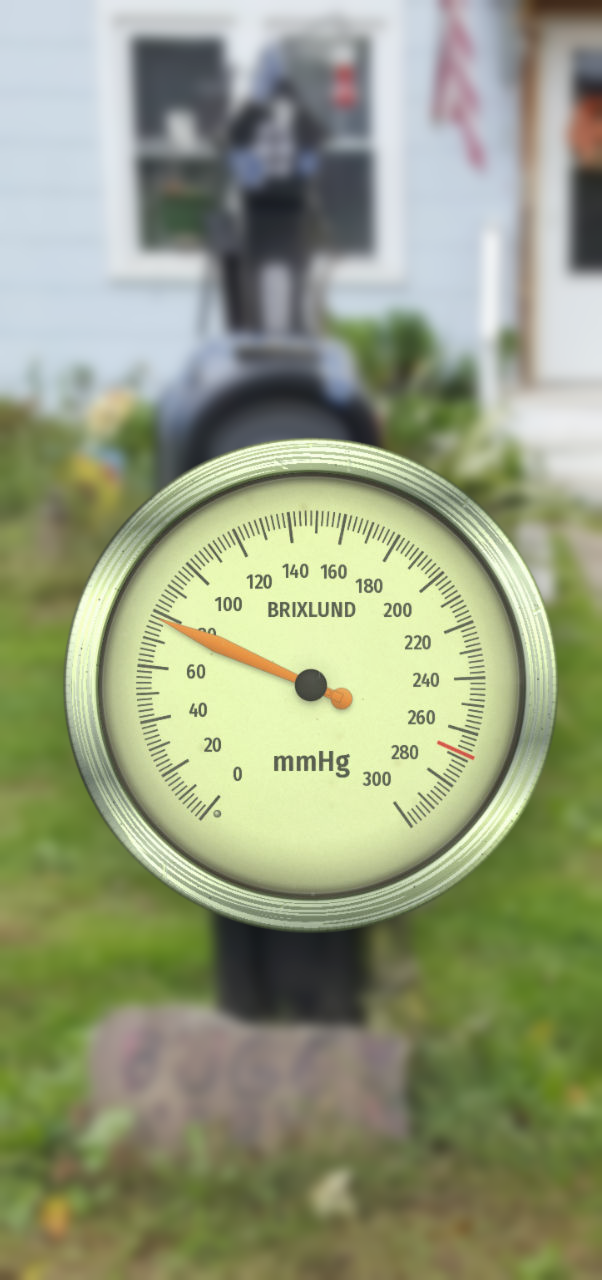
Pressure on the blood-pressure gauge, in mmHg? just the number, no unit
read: 78
